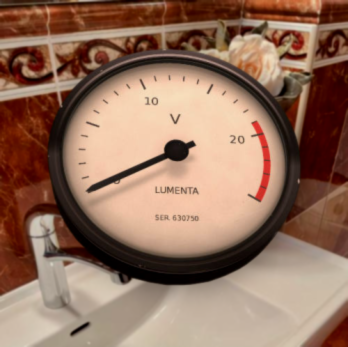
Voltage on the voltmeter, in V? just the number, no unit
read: 0
